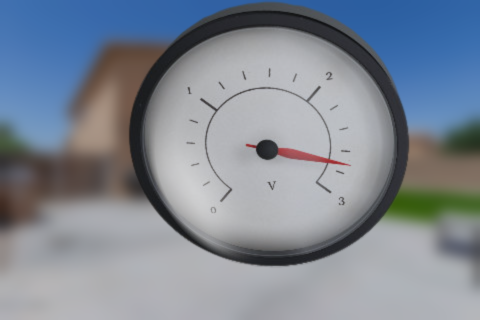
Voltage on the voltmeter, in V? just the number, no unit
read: 2.7
